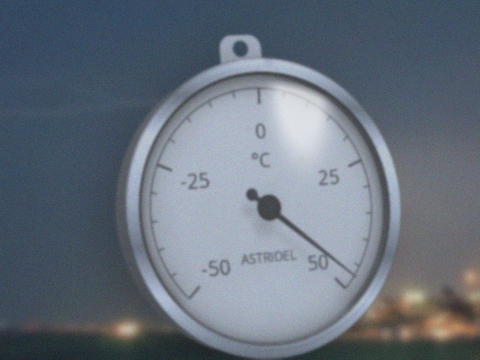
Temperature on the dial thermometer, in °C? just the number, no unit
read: 47.5
